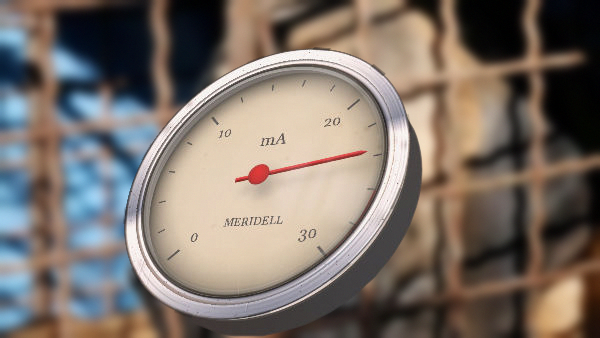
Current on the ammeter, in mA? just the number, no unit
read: 24
